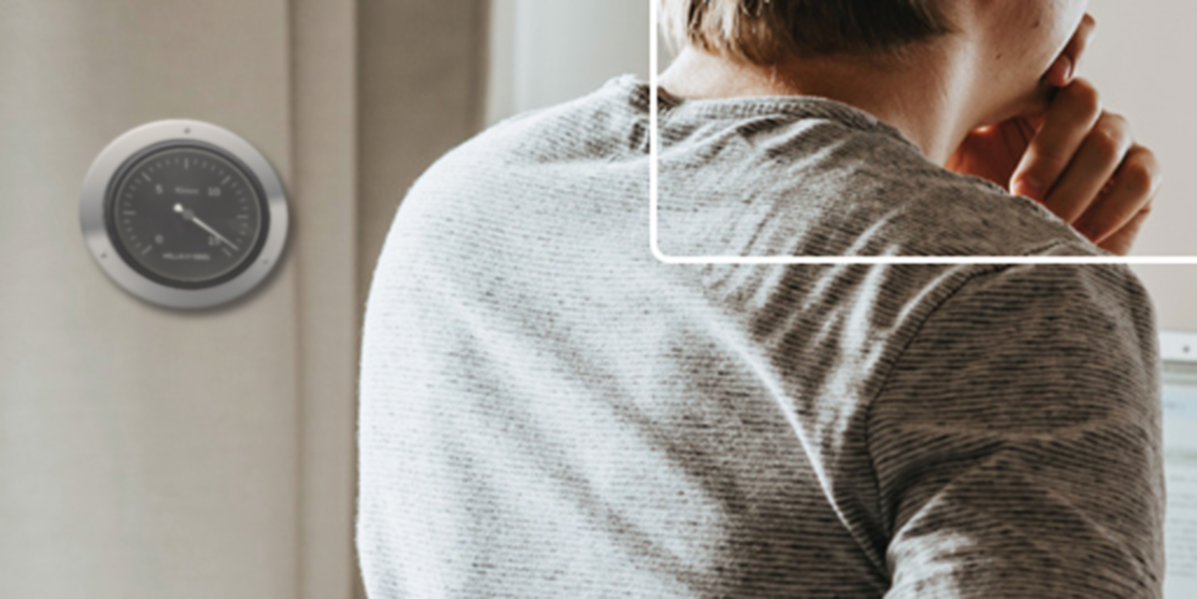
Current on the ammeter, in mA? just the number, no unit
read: 14.5
